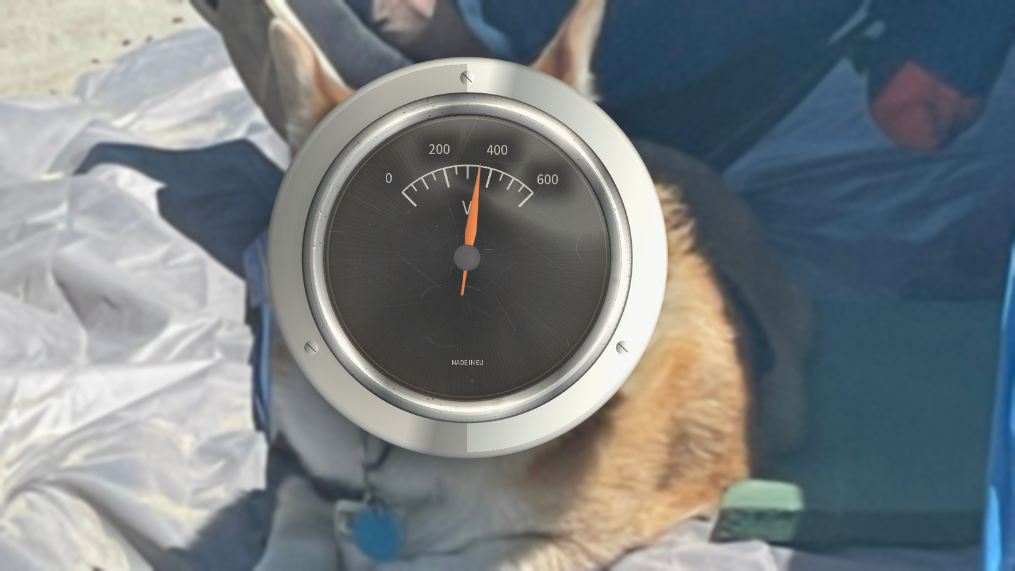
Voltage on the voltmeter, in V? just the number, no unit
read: 350
